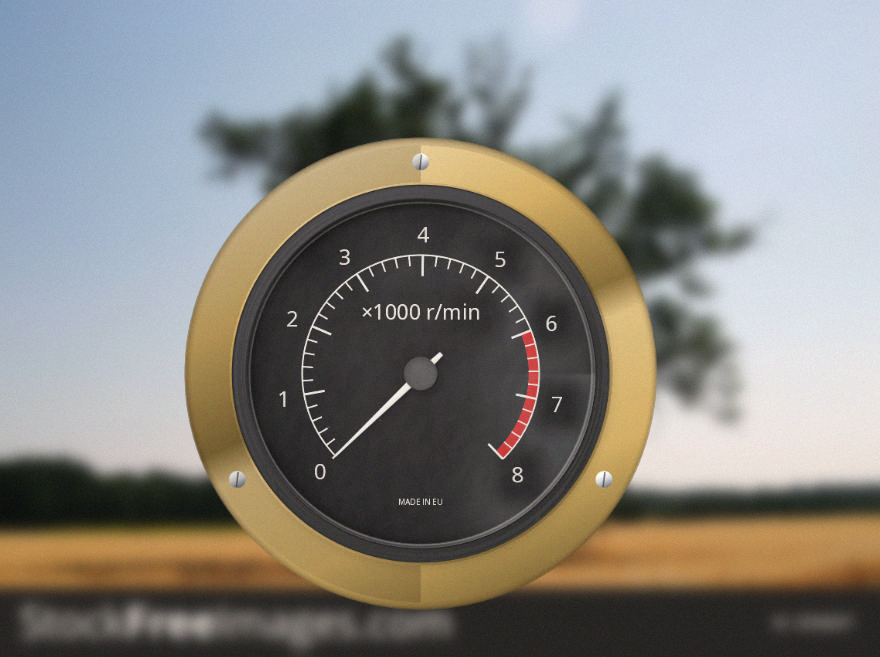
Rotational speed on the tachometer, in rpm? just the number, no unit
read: 0
